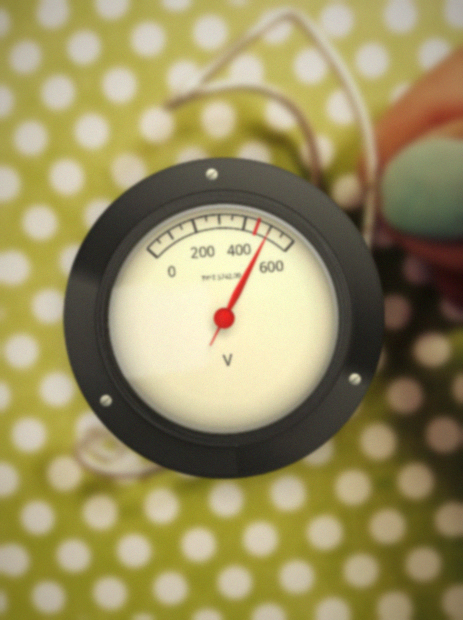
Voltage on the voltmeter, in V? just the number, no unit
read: 500
